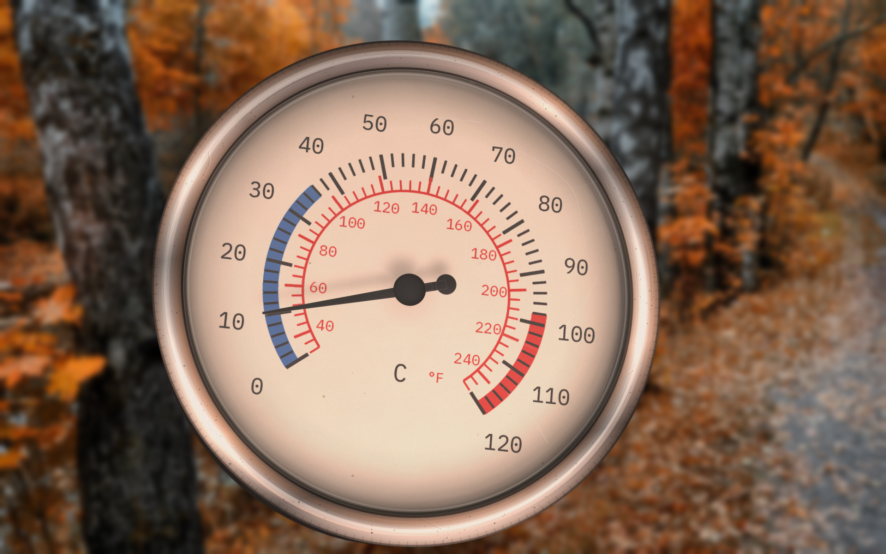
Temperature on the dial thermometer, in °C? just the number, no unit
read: 10
